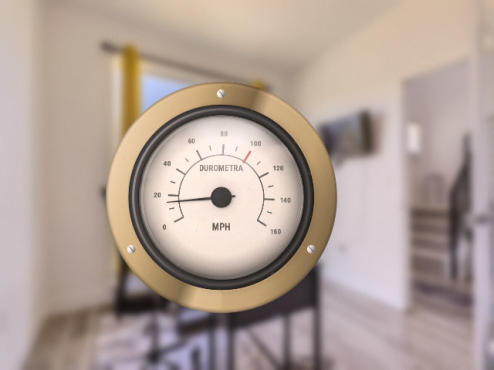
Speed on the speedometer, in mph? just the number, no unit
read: 15
